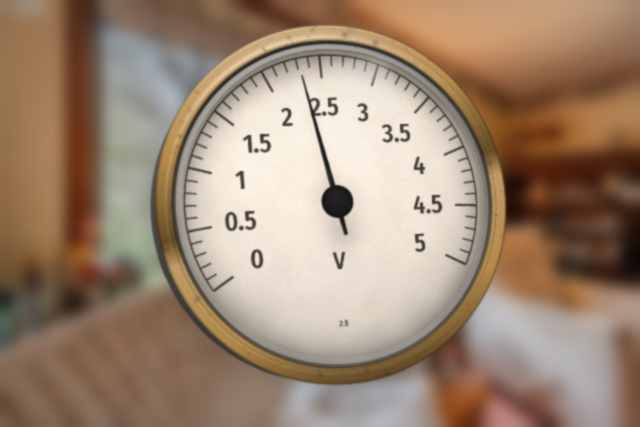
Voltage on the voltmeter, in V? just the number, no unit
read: 2.3
